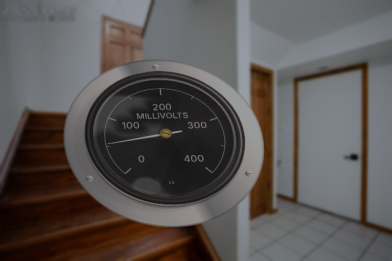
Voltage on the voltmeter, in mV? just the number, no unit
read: 50
